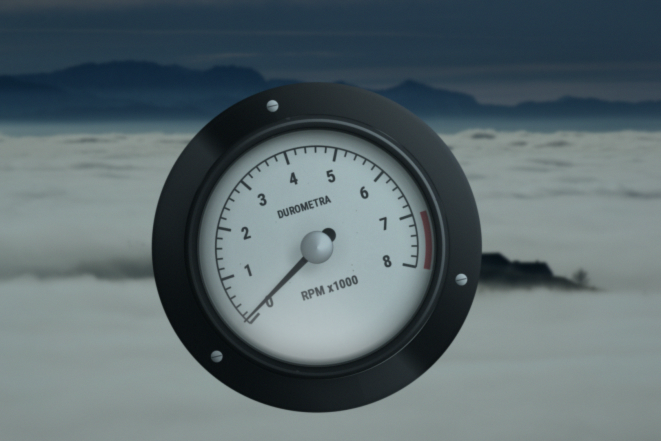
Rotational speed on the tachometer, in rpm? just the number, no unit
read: 100
